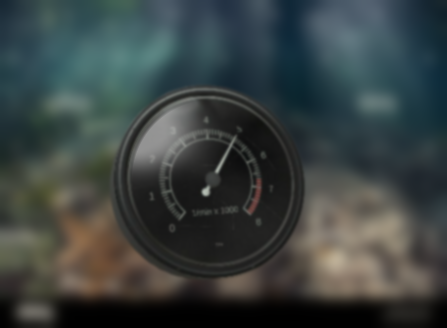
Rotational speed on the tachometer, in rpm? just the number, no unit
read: 5000
